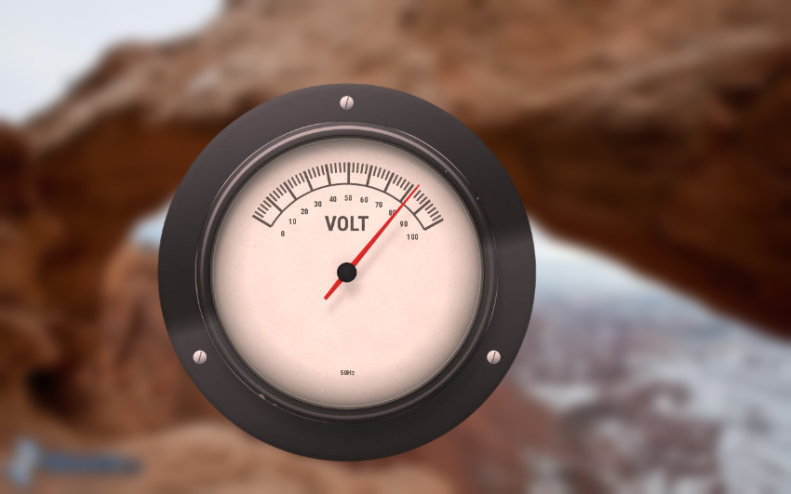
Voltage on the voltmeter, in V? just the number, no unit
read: 82
